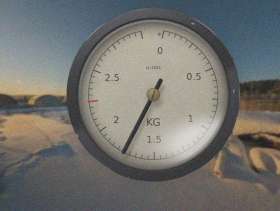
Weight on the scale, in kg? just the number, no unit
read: 1.75
